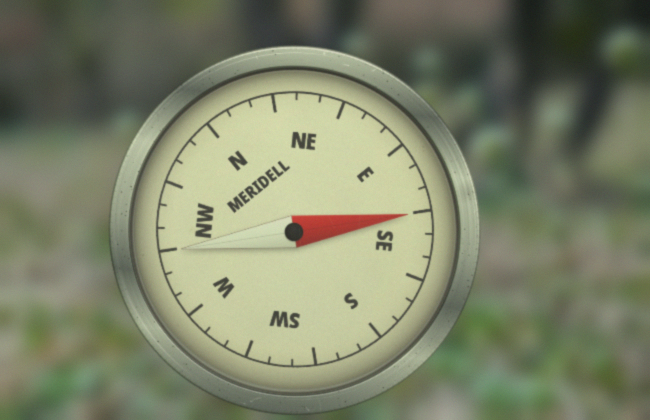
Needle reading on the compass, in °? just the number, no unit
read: 120
